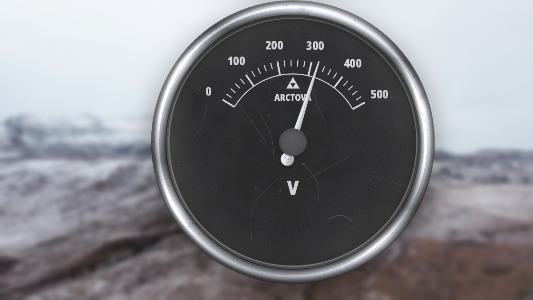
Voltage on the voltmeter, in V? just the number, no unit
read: 320
